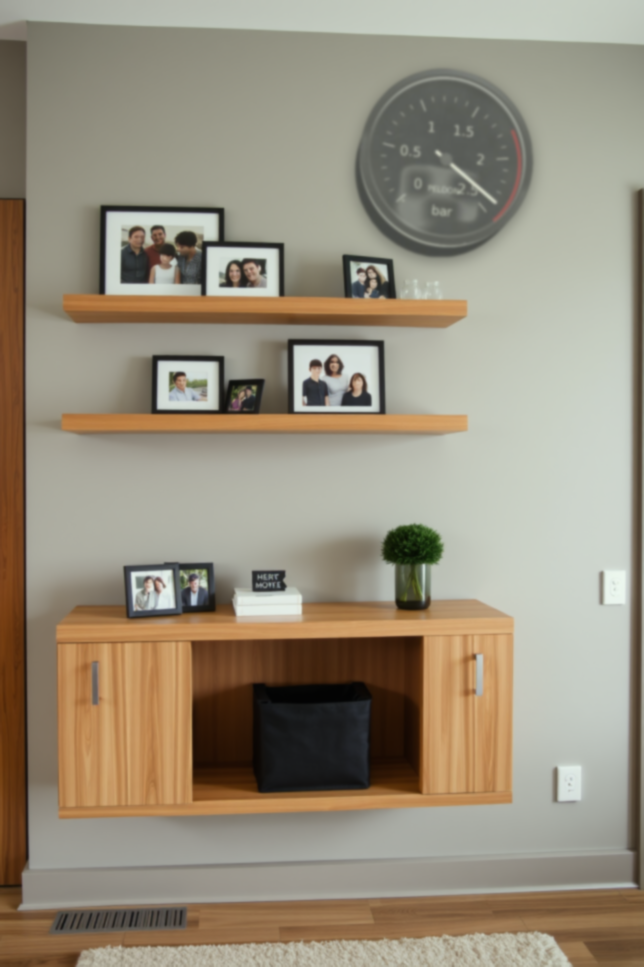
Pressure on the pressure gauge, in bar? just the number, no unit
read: 2.4
